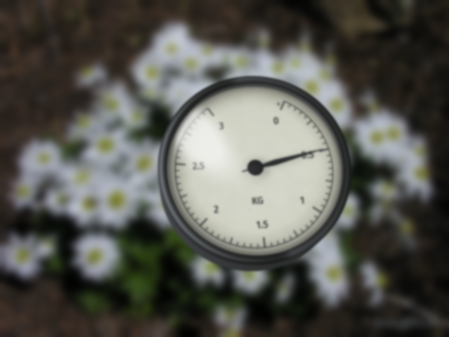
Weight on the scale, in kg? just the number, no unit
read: 0.5
